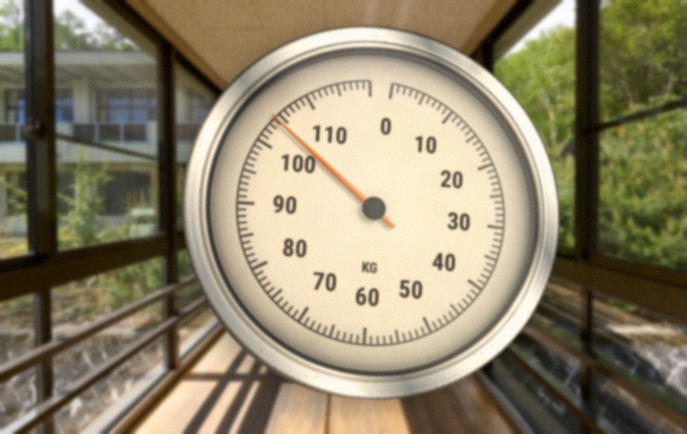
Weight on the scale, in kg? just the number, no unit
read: 104
